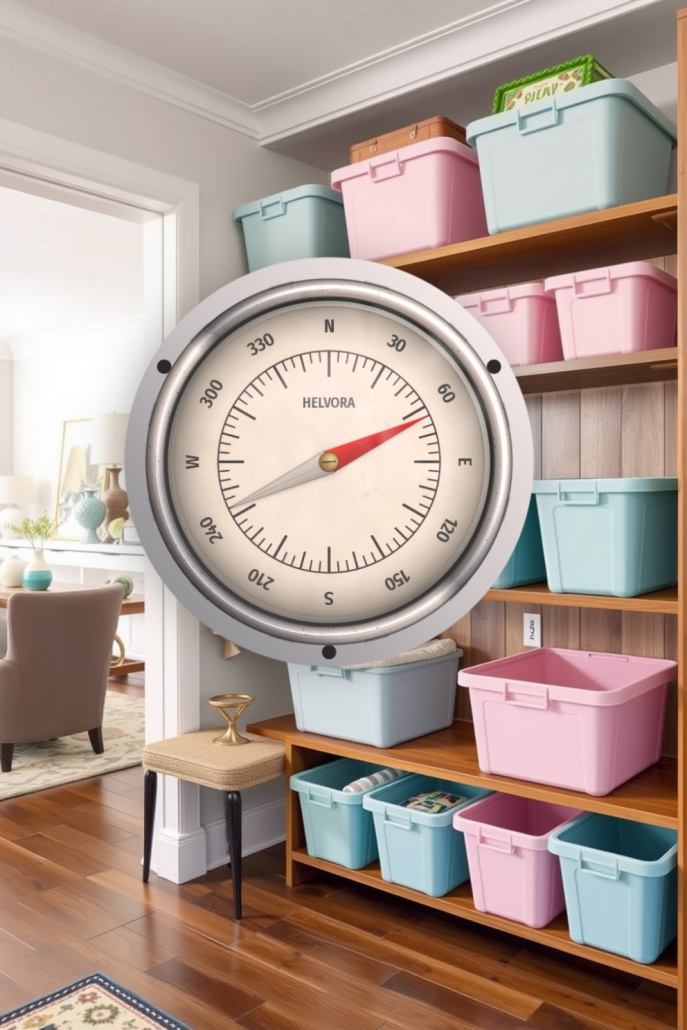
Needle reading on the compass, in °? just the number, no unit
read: 65
